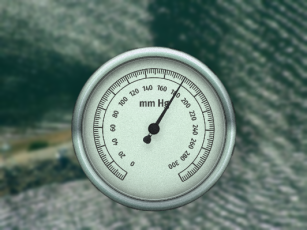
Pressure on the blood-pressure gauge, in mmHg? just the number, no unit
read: 180
